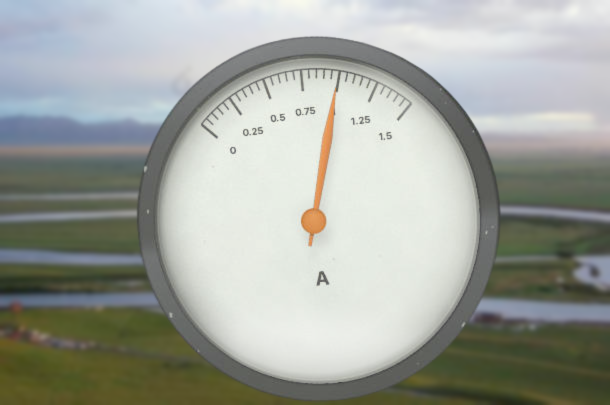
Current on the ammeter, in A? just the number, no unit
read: 1
